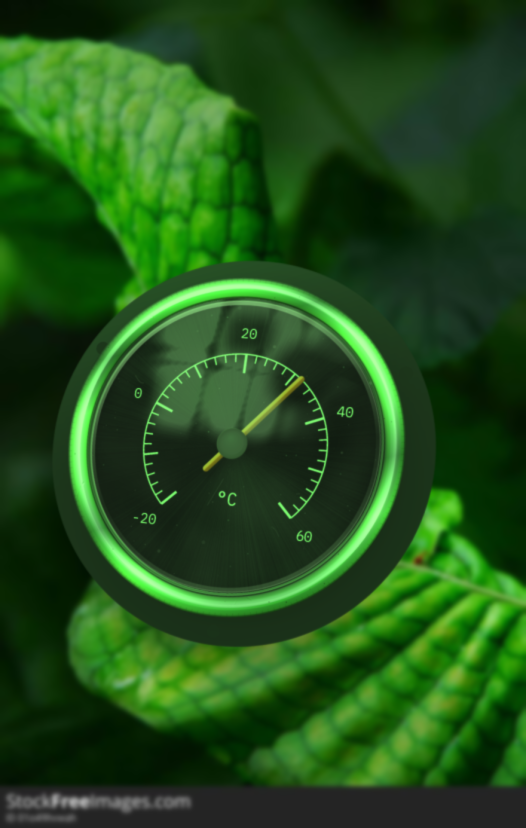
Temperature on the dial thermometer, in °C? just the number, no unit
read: 32
